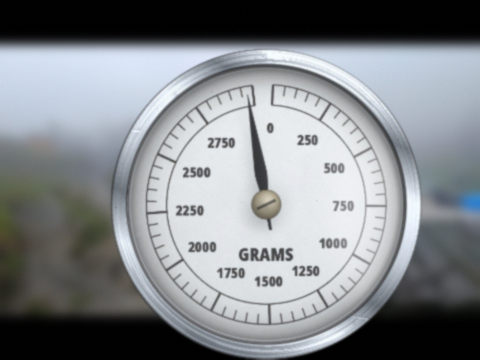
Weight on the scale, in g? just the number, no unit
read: 2975
